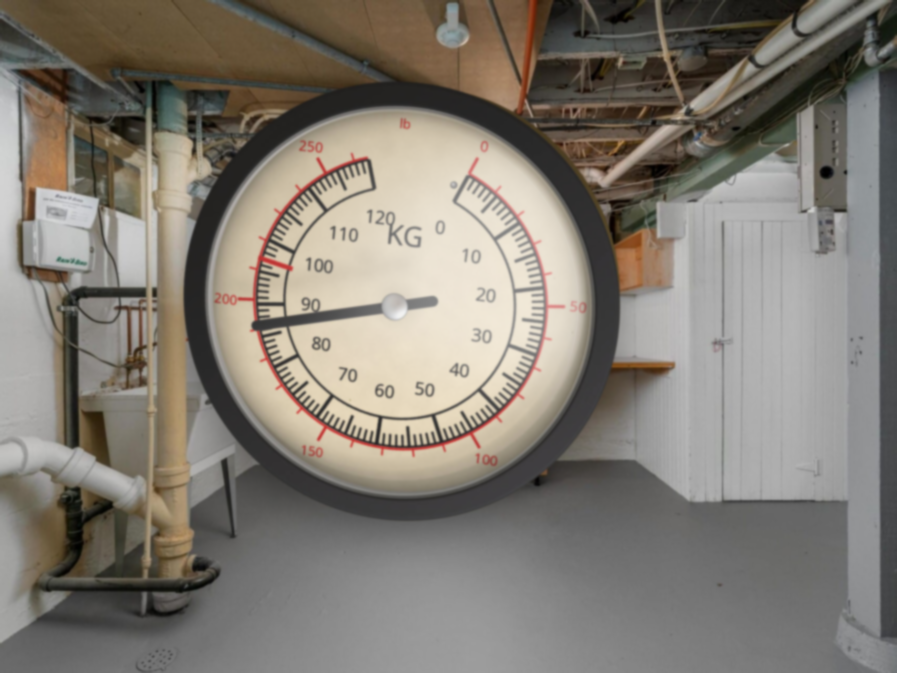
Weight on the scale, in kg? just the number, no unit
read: 87
